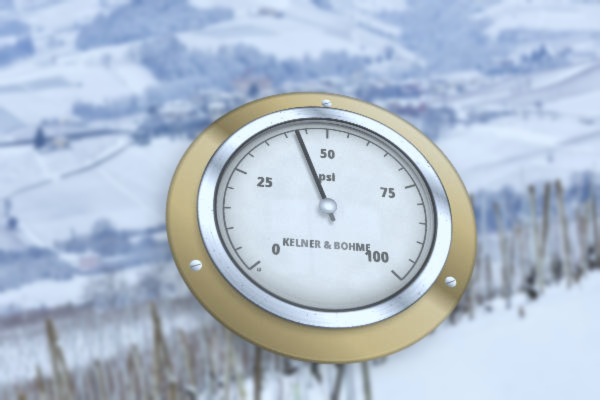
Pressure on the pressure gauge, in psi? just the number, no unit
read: 42.5
